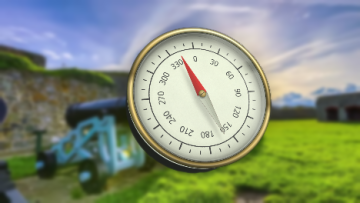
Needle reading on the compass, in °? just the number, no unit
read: 340
